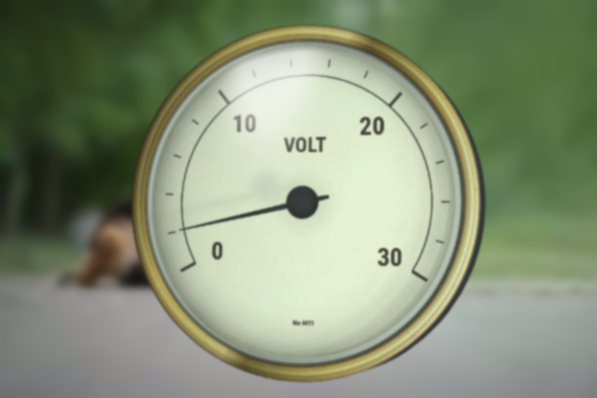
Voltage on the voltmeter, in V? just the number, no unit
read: 2
